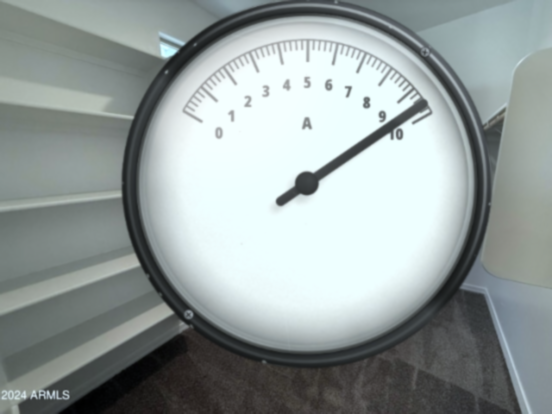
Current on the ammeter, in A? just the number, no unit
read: 9.6
